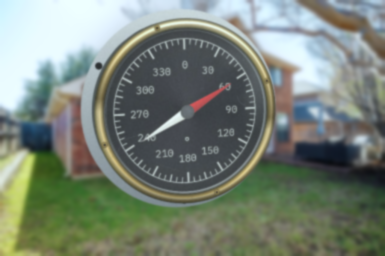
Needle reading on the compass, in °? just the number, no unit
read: 60
